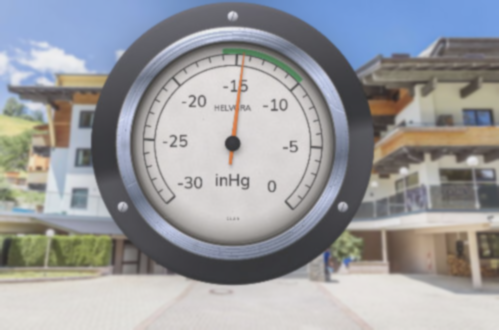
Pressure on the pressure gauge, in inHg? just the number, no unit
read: -14.5
